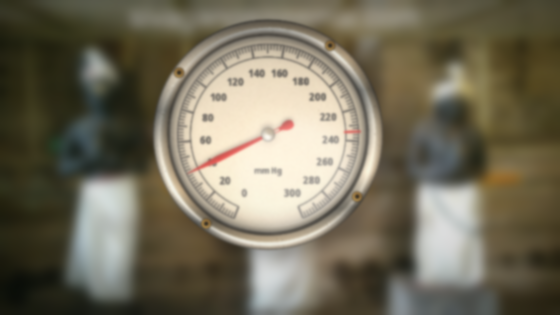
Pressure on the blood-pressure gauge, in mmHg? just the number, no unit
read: 40
